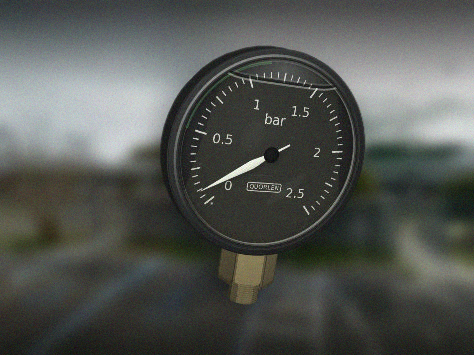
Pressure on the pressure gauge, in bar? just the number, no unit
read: 0.1
